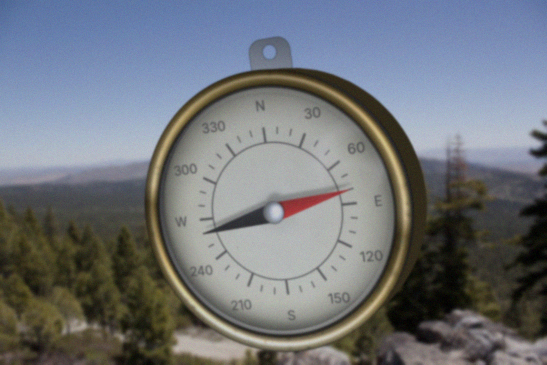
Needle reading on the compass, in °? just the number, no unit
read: 80
